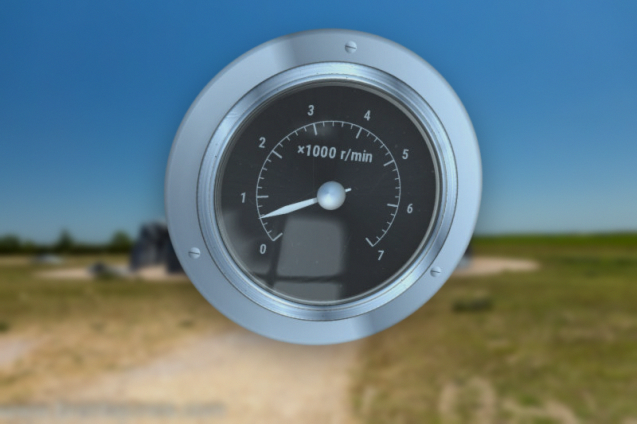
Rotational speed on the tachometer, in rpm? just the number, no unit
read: 600
